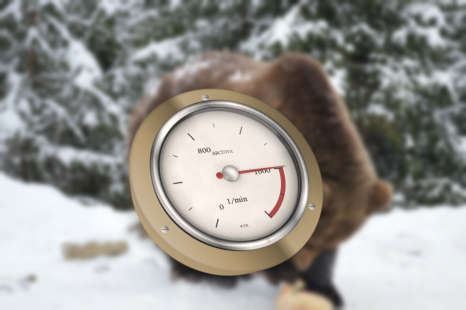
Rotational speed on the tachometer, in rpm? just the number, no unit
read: 1600
